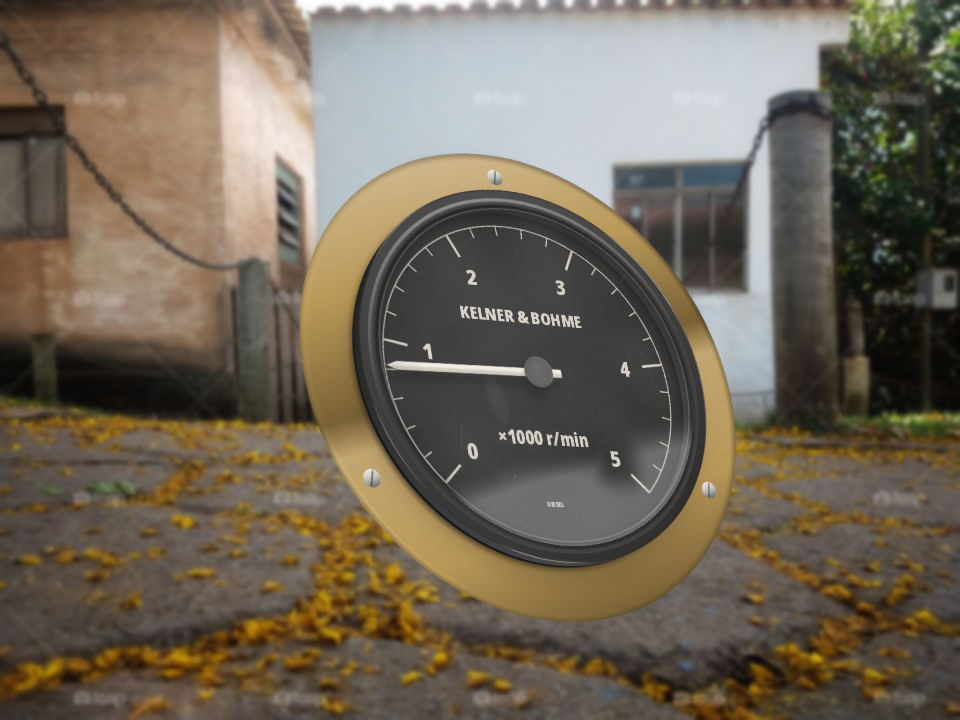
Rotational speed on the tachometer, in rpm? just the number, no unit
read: 800
